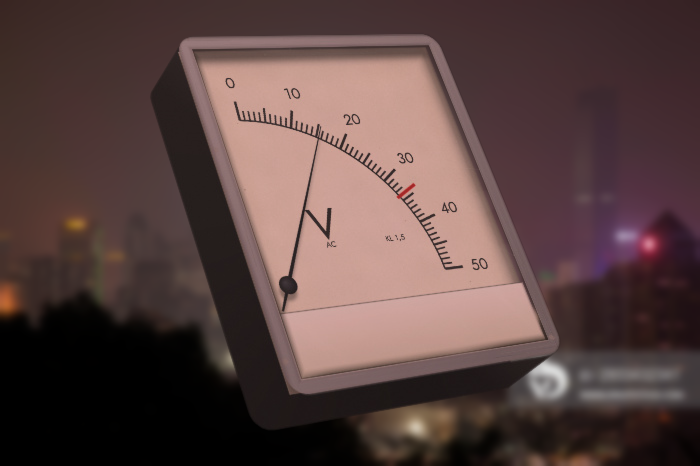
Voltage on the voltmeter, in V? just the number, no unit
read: 15
